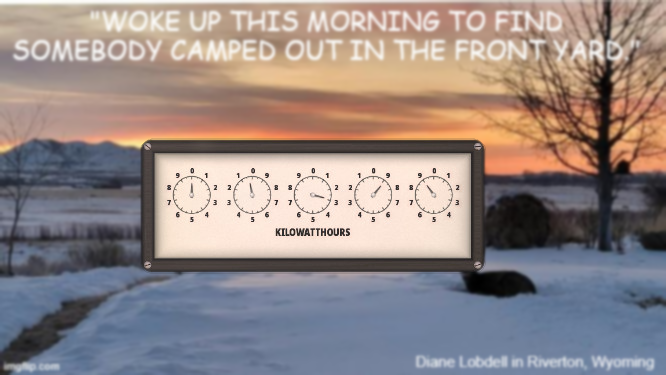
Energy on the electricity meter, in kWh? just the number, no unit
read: 289
